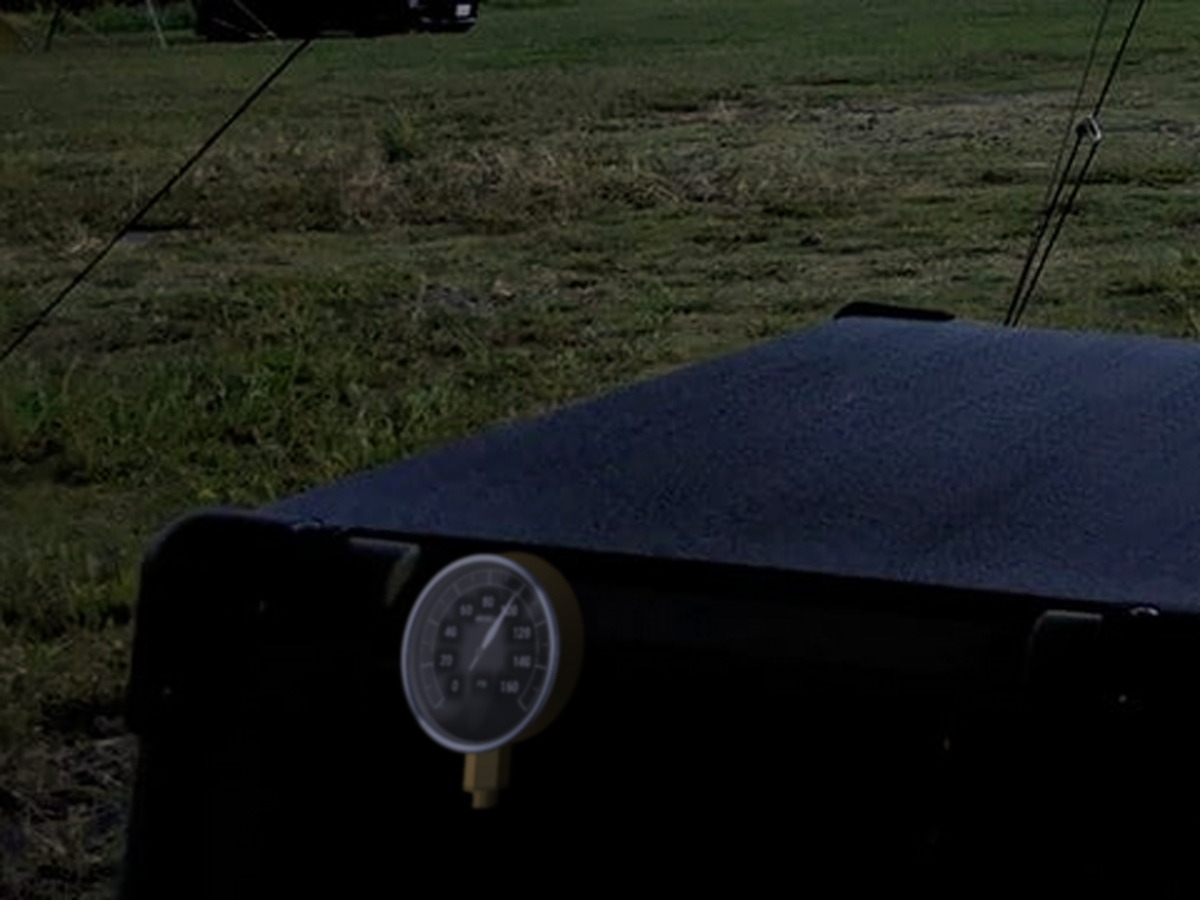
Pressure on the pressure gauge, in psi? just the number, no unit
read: 100
